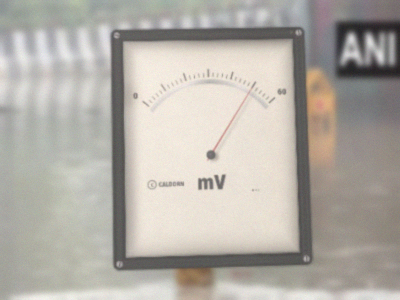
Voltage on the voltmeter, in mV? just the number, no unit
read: 50
